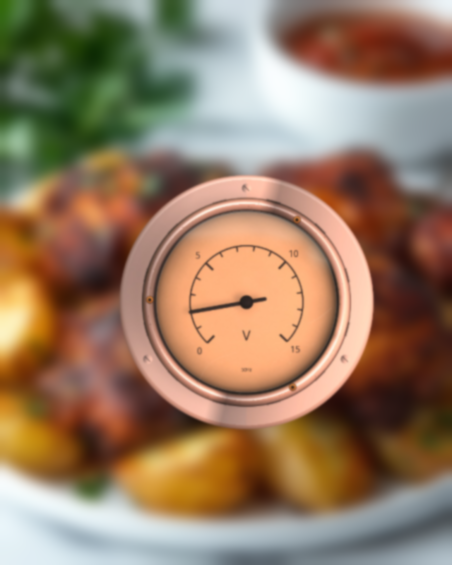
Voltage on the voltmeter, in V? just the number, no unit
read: 2
